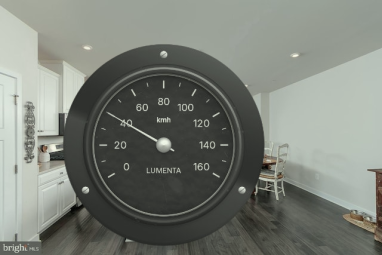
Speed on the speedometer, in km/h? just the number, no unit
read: 40
